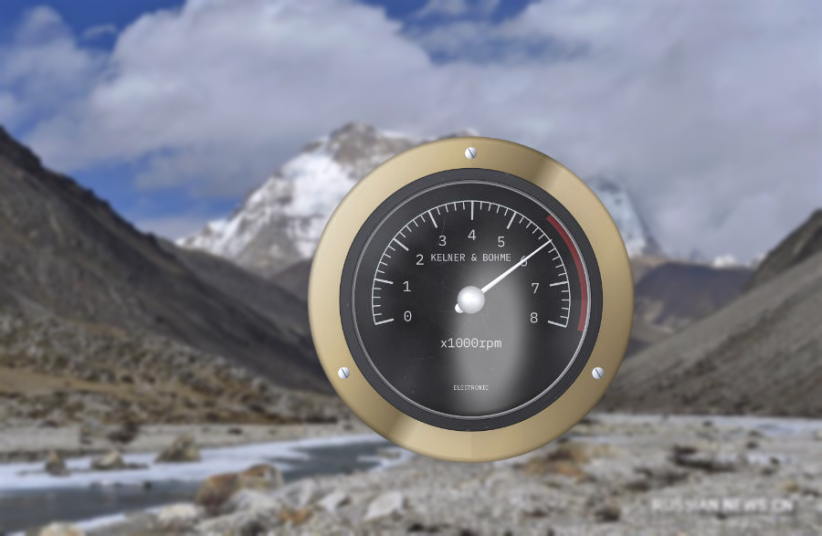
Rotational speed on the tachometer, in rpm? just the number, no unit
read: 6000
